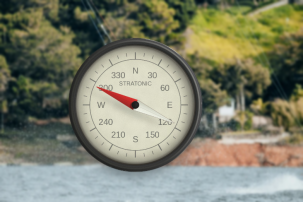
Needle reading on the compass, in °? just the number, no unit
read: 295
